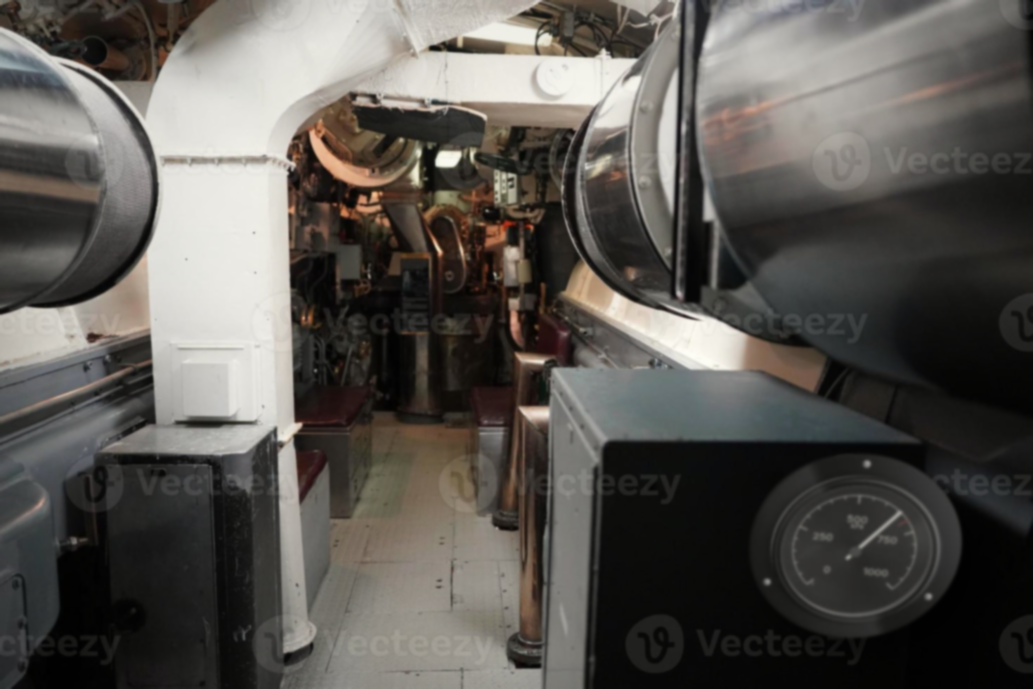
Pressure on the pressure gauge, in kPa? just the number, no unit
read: 650
